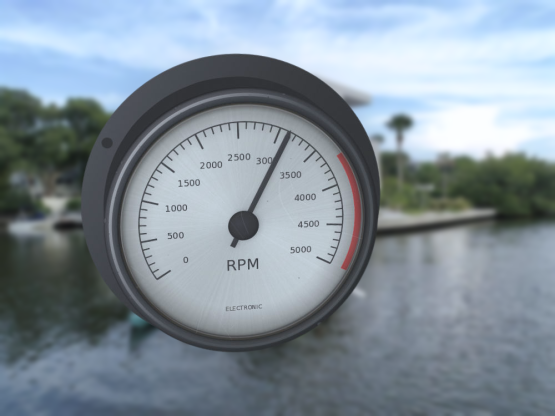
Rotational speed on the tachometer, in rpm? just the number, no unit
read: 3100
